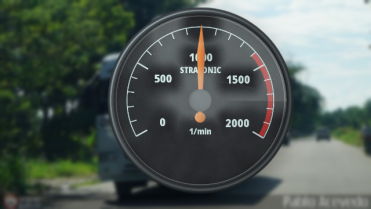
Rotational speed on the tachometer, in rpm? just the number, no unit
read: 1000
